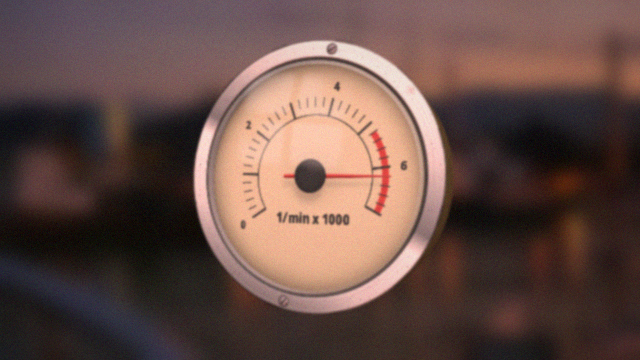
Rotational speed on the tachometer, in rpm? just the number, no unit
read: 6200
